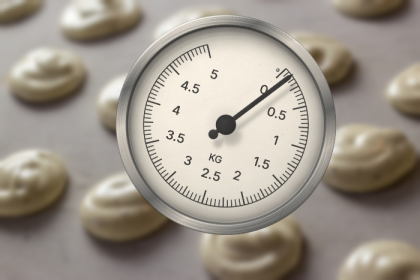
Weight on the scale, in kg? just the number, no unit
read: 0.1
